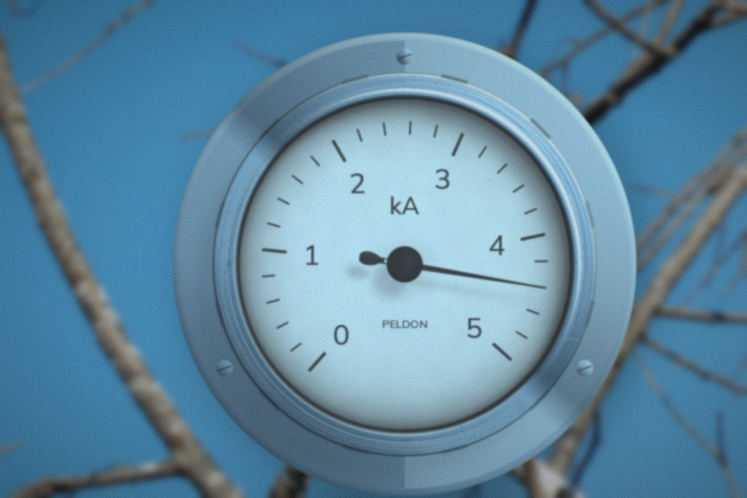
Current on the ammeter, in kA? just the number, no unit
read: 4.4
